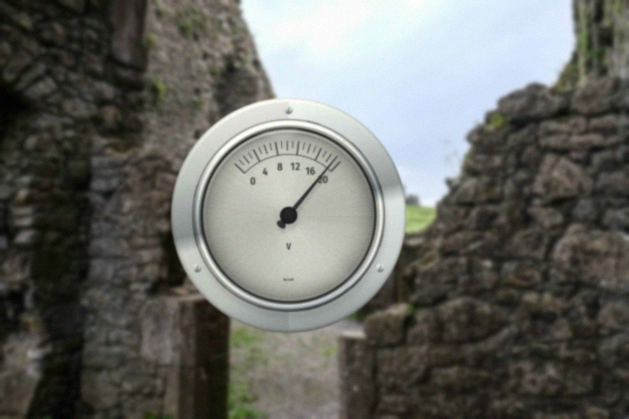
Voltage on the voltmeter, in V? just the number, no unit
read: 19
